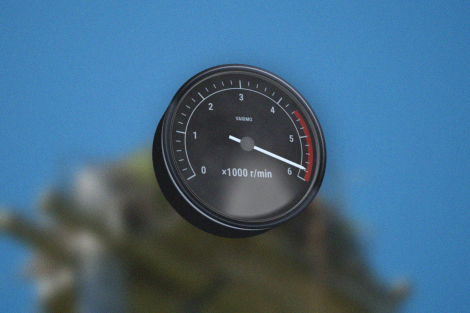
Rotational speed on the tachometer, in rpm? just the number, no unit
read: 5800
